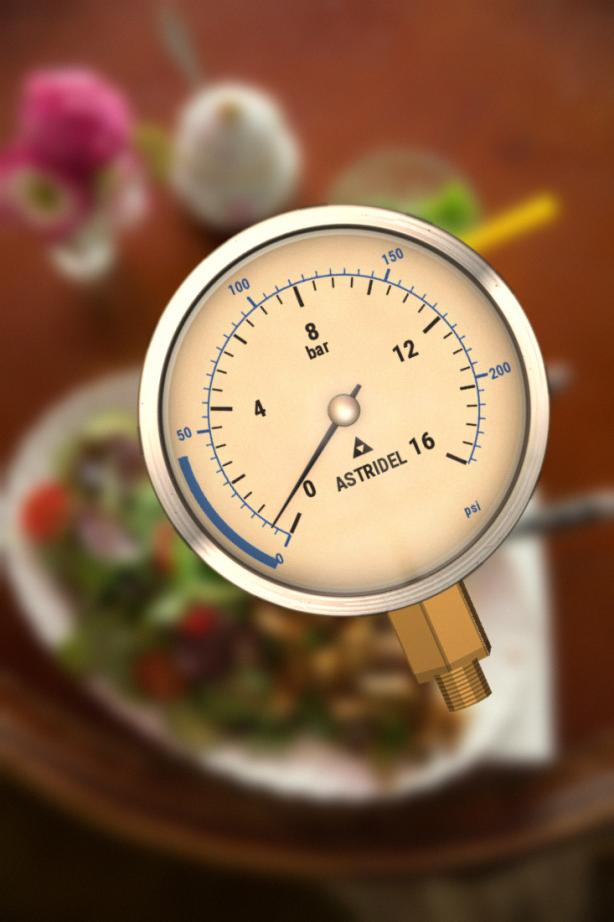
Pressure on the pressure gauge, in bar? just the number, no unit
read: 0.5
